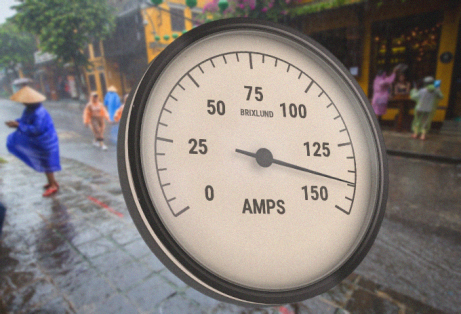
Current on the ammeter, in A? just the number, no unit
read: 140
